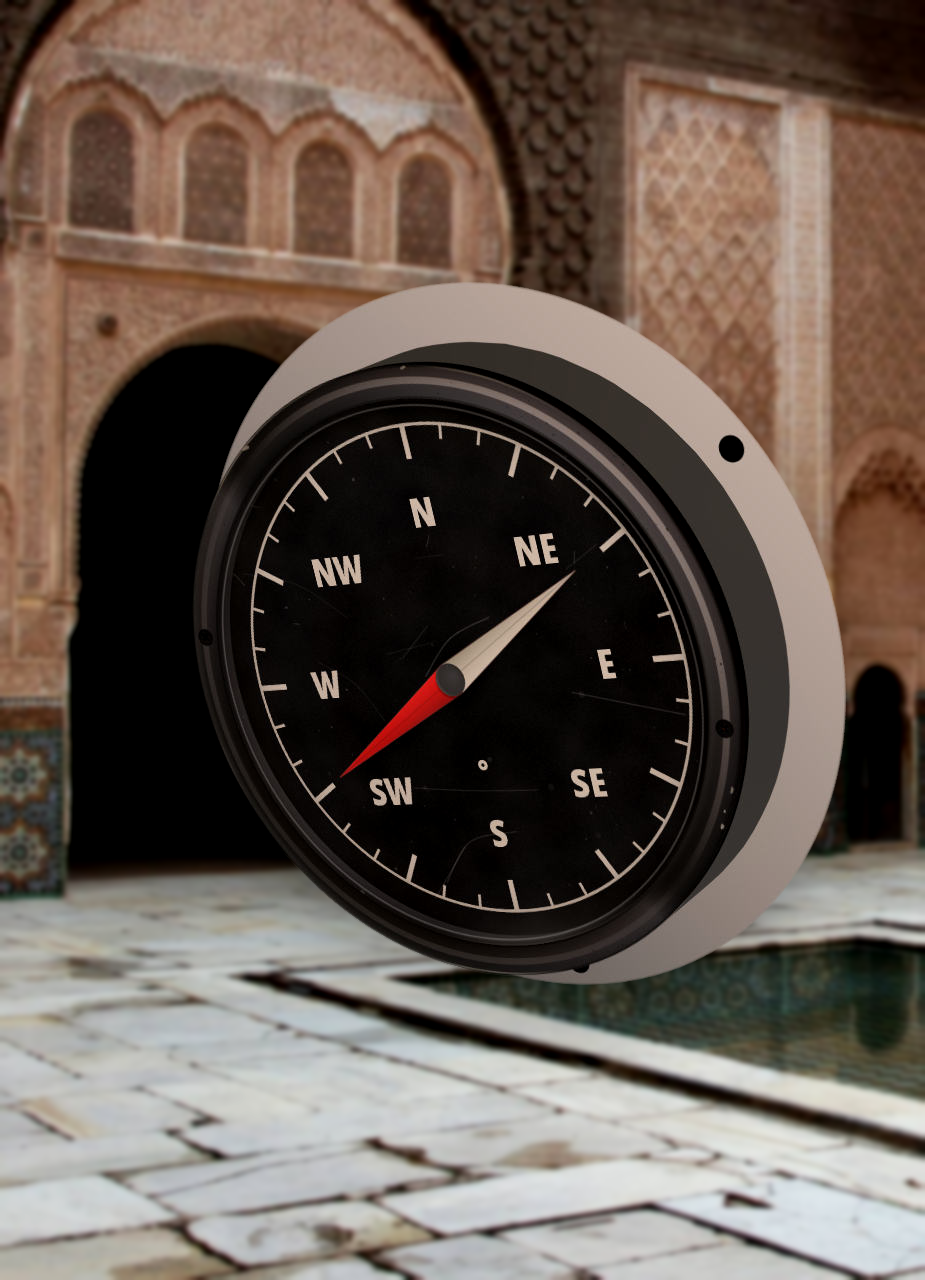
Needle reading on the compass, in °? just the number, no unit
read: 240
